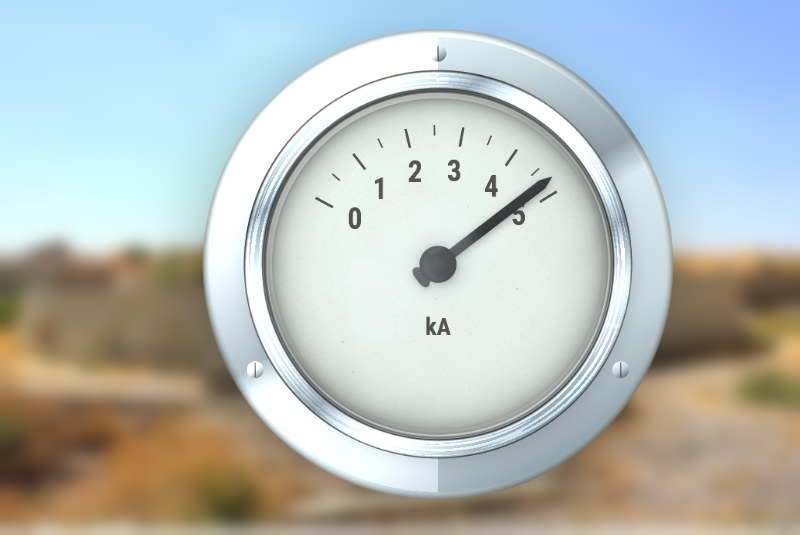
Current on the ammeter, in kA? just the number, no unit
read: 4.75
